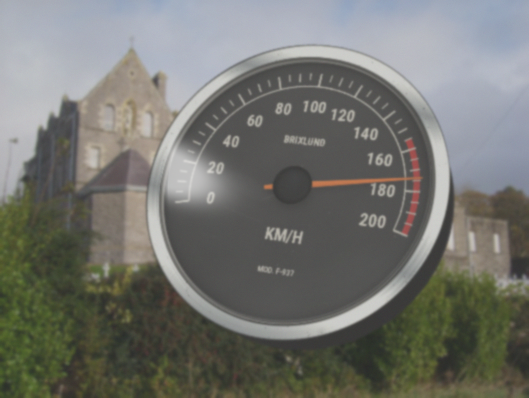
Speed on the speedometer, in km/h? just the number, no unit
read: 175
